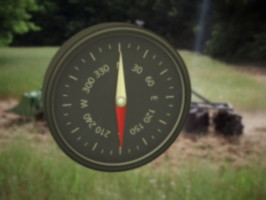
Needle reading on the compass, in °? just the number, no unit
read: 180
